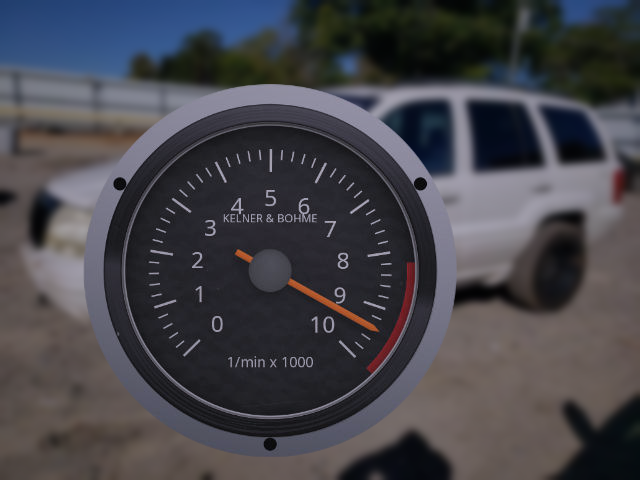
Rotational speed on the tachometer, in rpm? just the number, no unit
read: 9400
